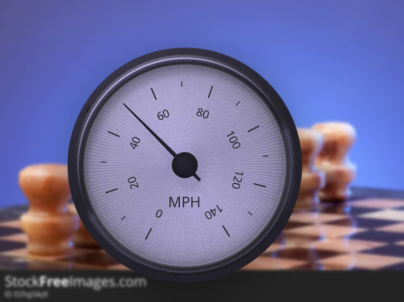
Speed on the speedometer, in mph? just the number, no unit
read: 50
